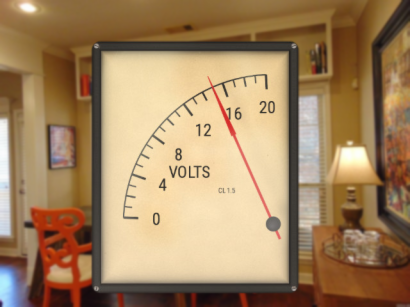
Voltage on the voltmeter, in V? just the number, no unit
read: 15
